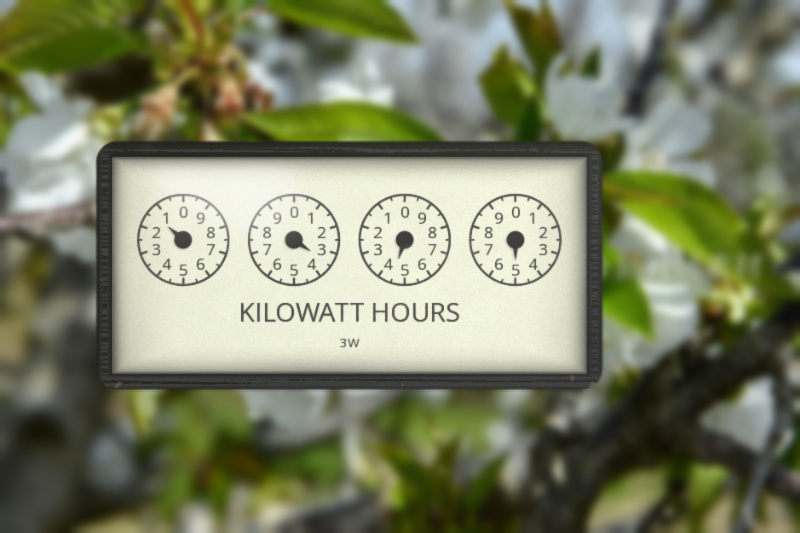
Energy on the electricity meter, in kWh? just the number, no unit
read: 1345
